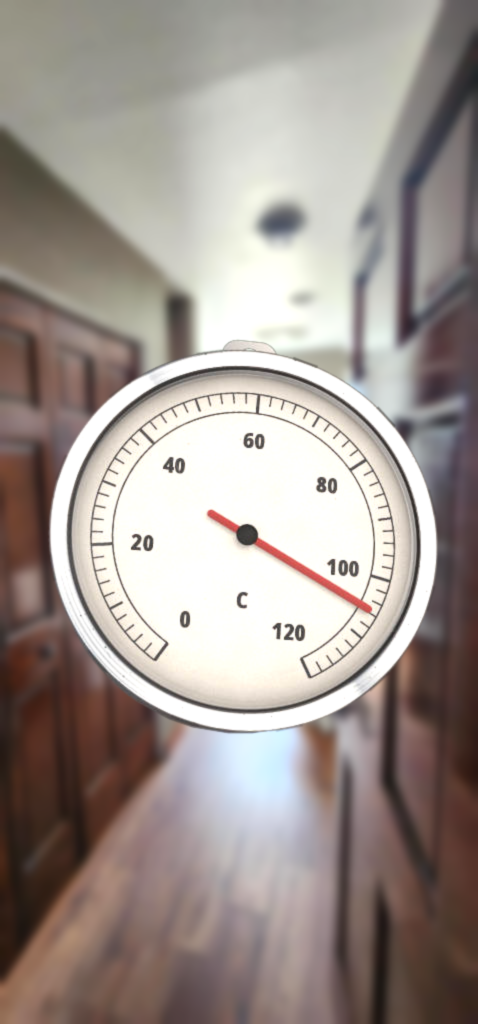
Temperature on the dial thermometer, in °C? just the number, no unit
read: 106
